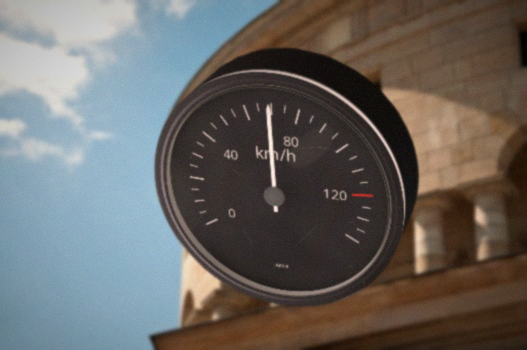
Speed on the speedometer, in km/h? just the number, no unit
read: 70
